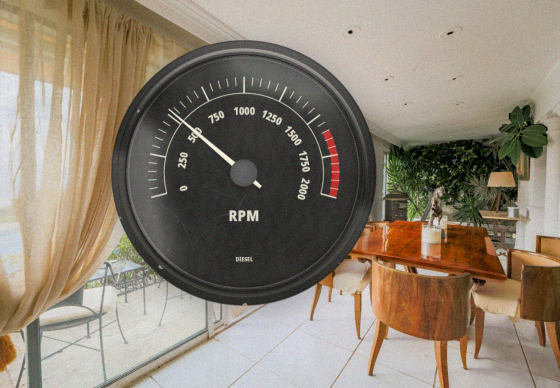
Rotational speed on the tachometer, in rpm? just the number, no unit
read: 525
